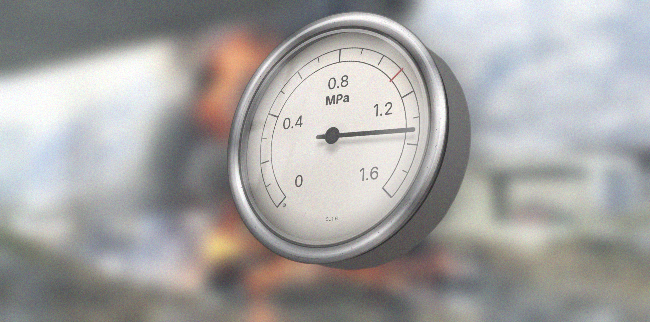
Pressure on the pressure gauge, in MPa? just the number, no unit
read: 1.35
